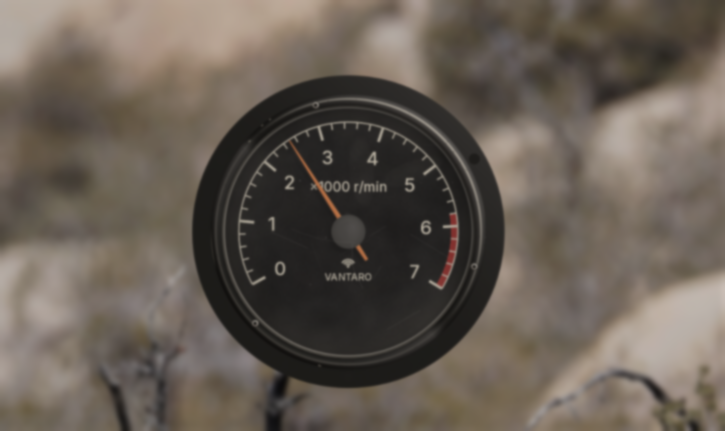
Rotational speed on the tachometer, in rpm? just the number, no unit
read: 2500
